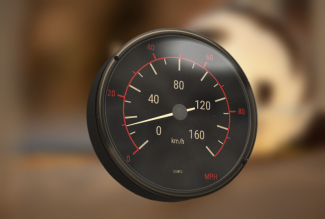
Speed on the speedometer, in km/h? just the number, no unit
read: 15
